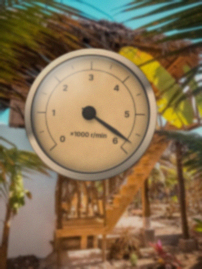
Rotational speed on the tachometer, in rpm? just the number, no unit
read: 5750
